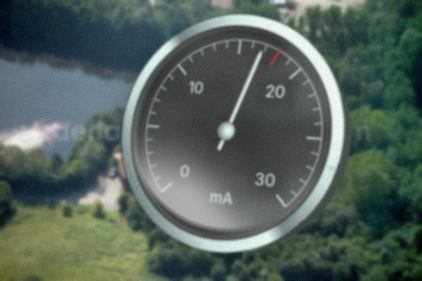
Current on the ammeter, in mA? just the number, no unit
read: 17
